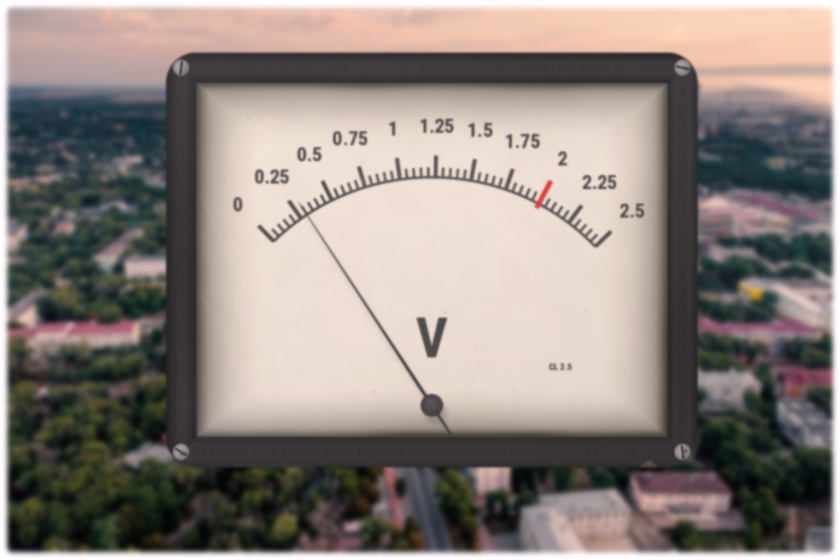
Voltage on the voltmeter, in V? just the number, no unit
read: 0.3
